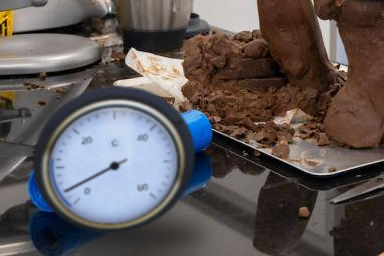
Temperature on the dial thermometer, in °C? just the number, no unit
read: 4
